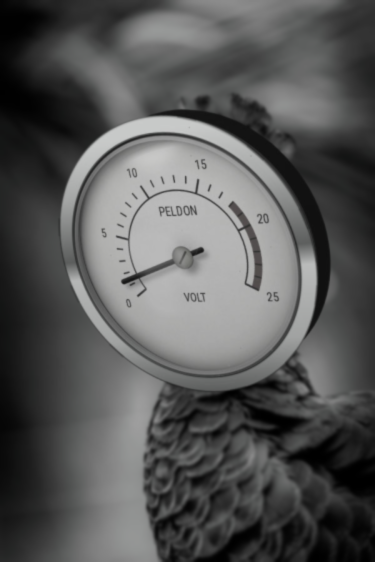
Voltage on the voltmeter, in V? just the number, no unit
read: 1.5
